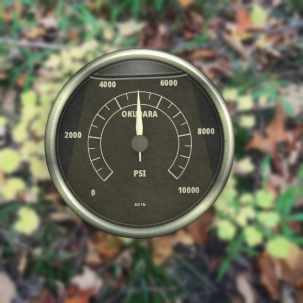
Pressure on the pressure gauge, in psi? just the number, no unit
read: 5000
